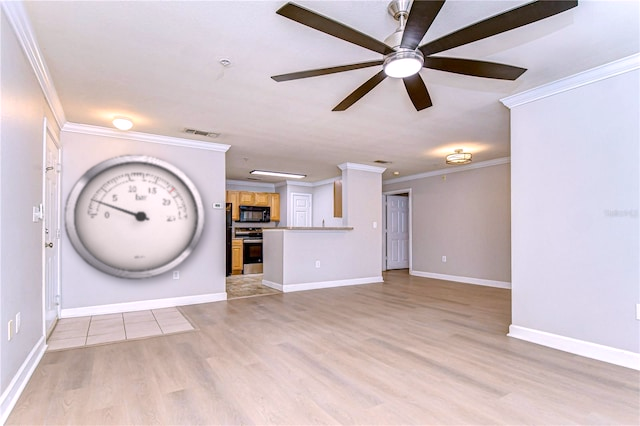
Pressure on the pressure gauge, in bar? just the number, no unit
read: 2.5
